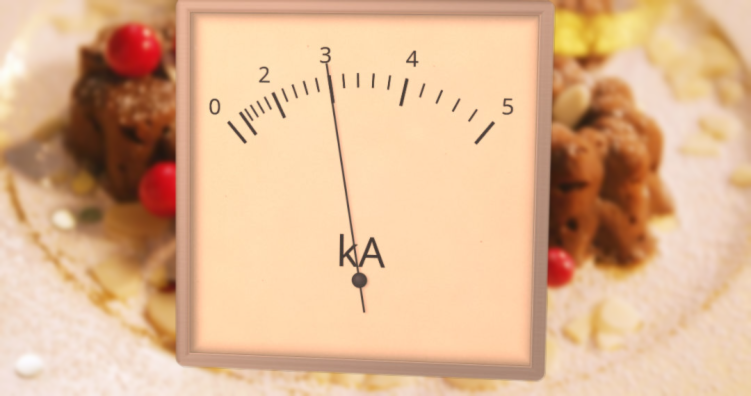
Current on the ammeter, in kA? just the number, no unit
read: 3
